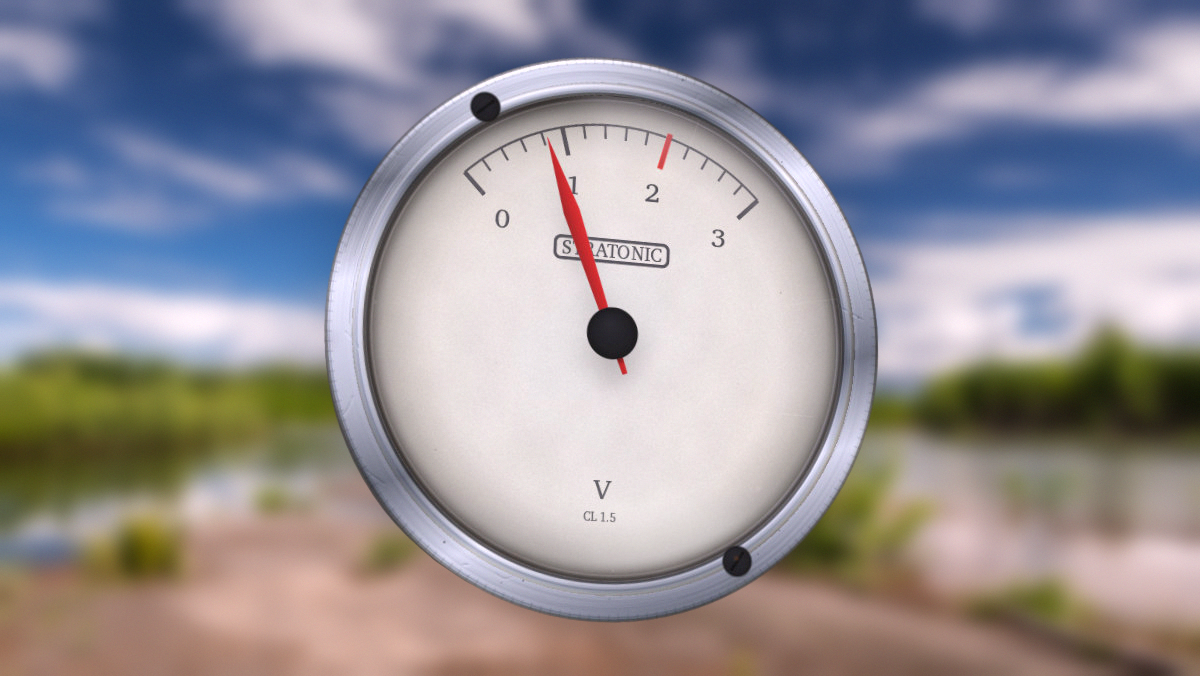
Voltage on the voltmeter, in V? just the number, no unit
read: 0.8
